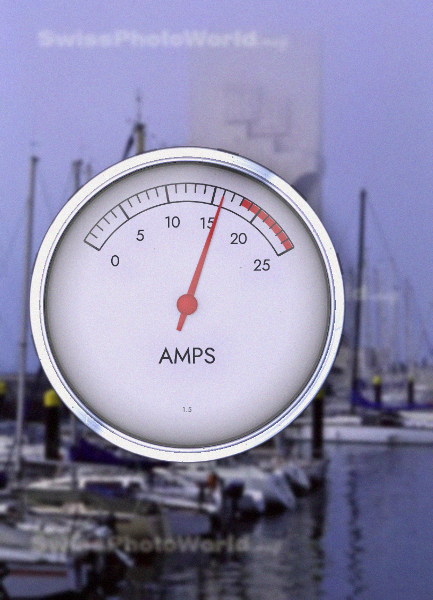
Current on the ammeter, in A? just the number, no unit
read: 16
